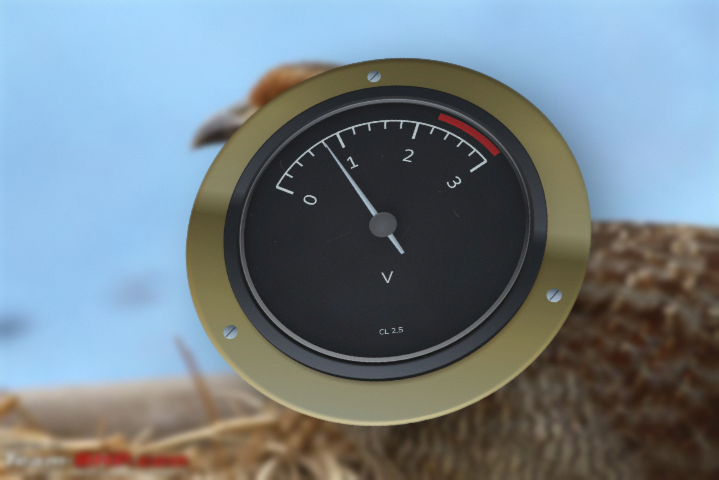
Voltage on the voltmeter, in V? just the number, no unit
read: 0.8
